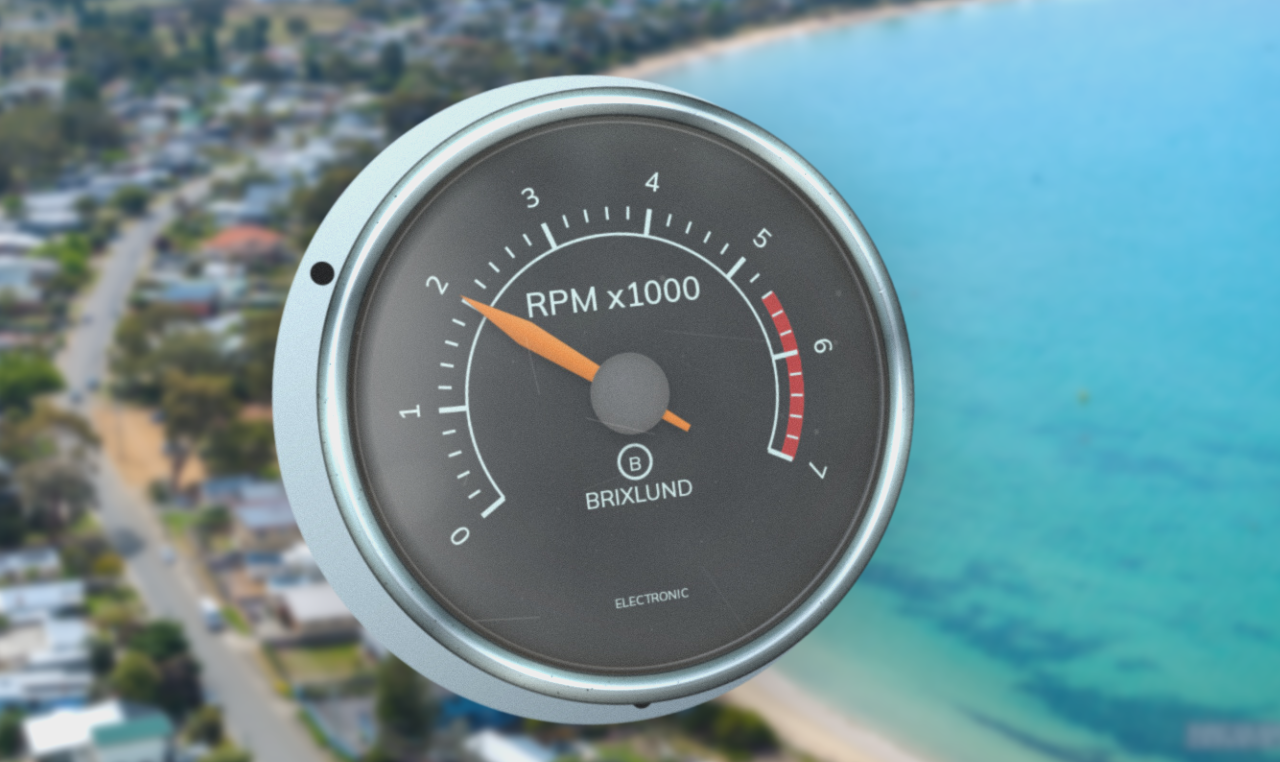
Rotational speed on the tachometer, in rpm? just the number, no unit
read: 2000
